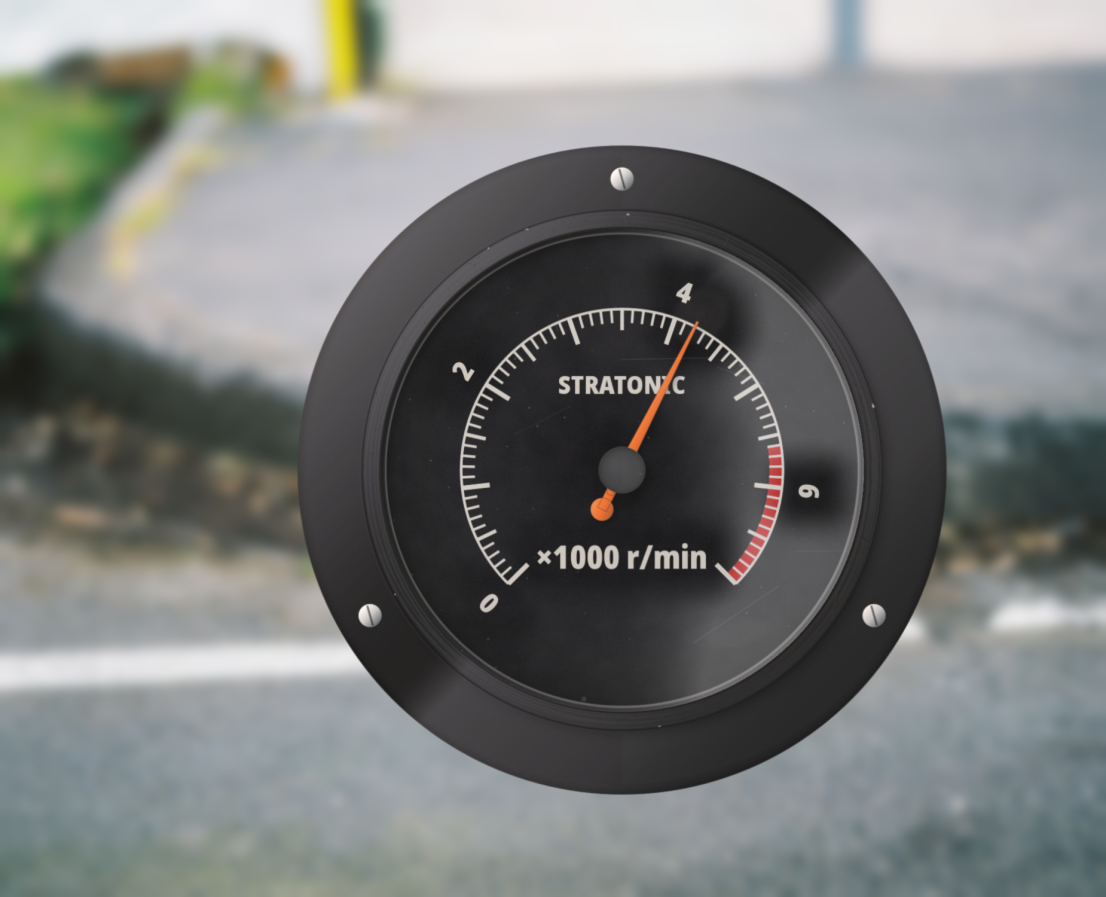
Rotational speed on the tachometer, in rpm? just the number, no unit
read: 4200
